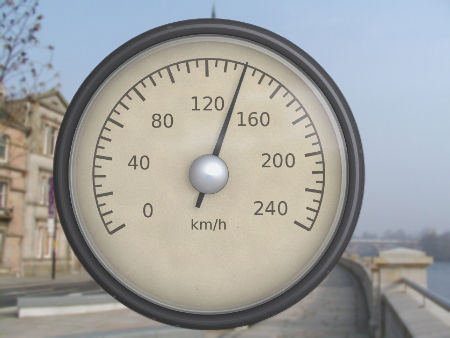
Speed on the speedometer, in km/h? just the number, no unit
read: 140
